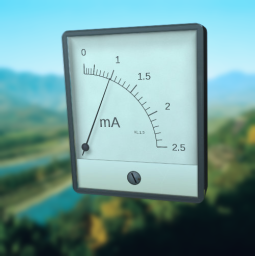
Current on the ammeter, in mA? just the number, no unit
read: 1
